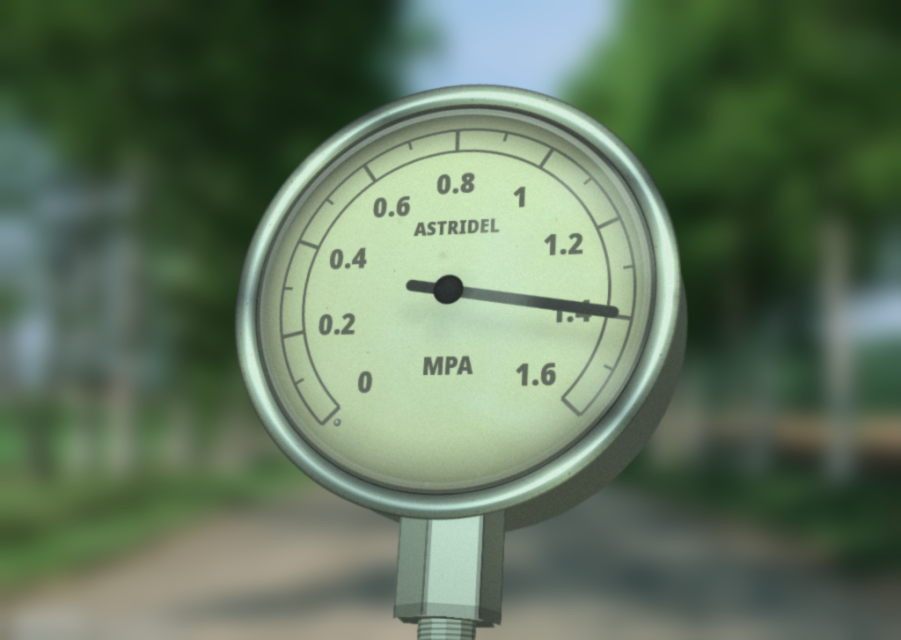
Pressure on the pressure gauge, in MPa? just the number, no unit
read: 1.4
